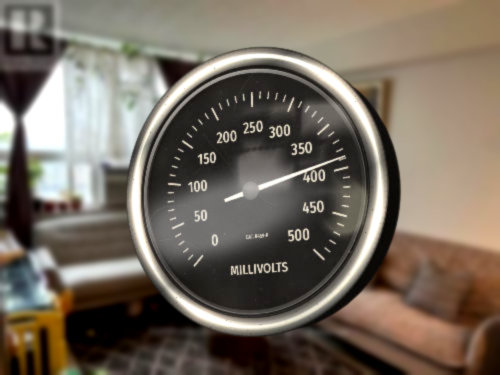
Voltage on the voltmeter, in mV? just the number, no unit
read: 390
